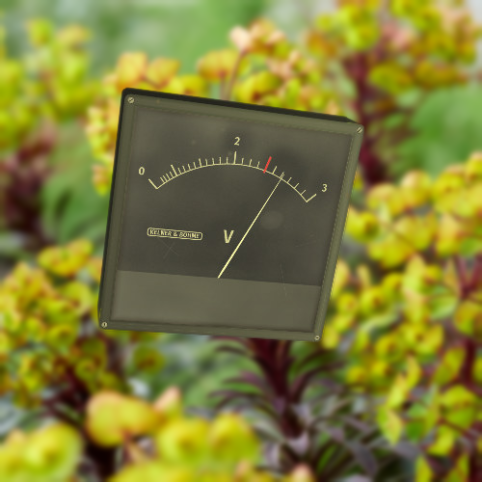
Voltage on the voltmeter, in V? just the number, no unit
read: 2.6
